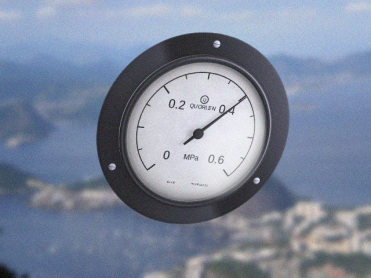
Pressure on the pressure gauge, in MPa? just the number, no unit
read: 0.4
